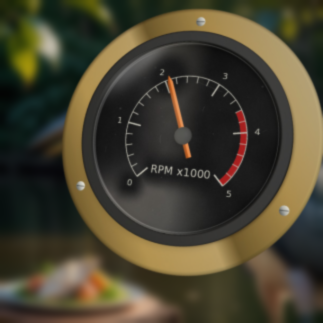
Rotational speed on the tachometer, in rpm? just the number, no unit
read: 2100
